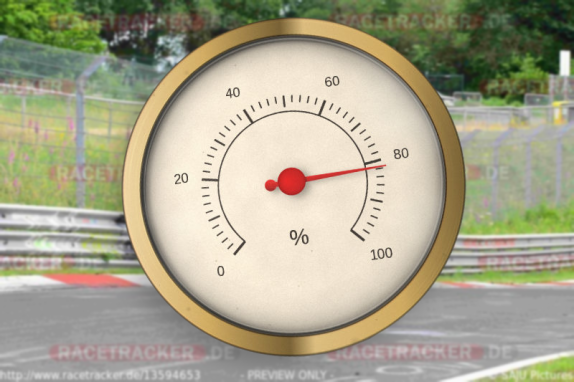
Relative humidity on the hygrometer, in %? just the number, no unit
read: 82
